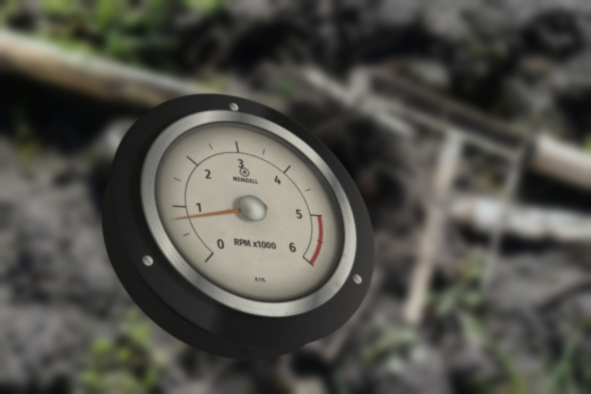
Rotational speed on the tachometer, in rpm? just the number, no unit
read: 750
